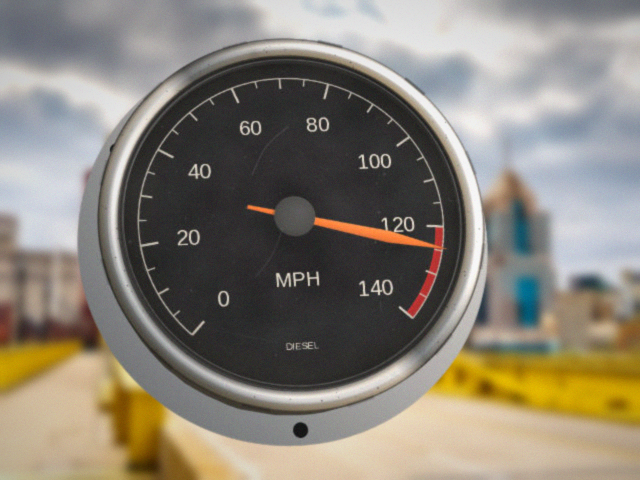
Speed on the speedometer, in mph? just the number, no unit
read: 125
